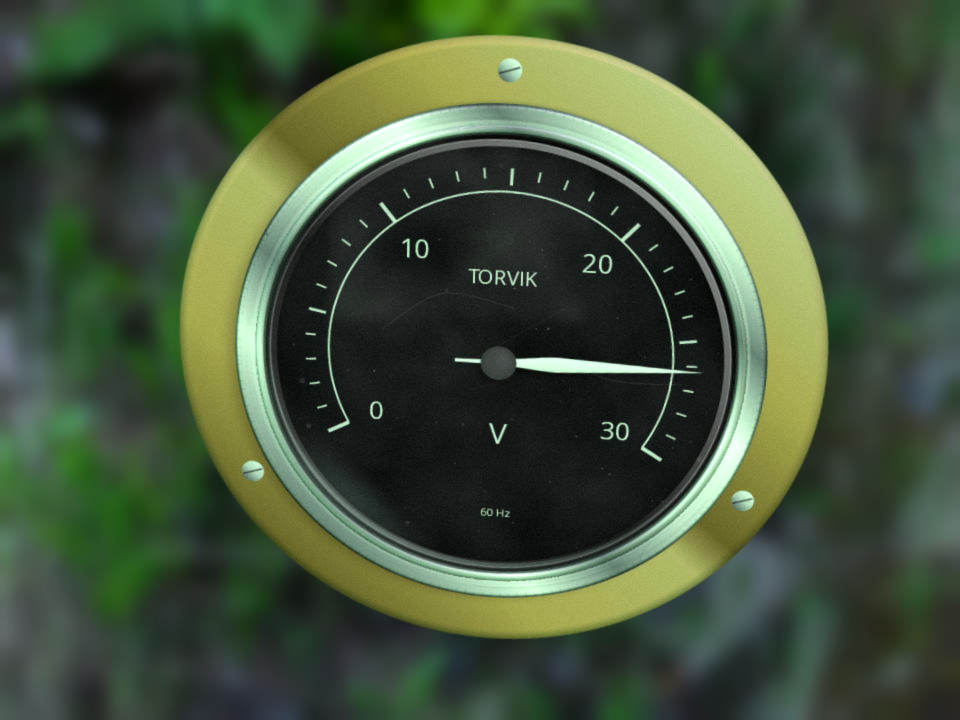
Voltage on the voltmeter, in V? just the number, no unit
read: 26
